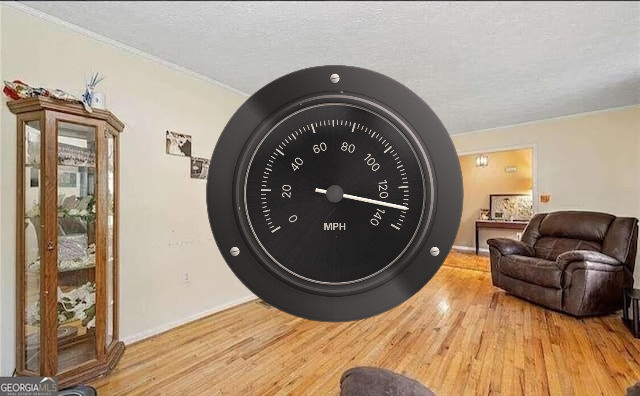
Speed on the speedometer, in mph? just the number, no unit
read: 130
